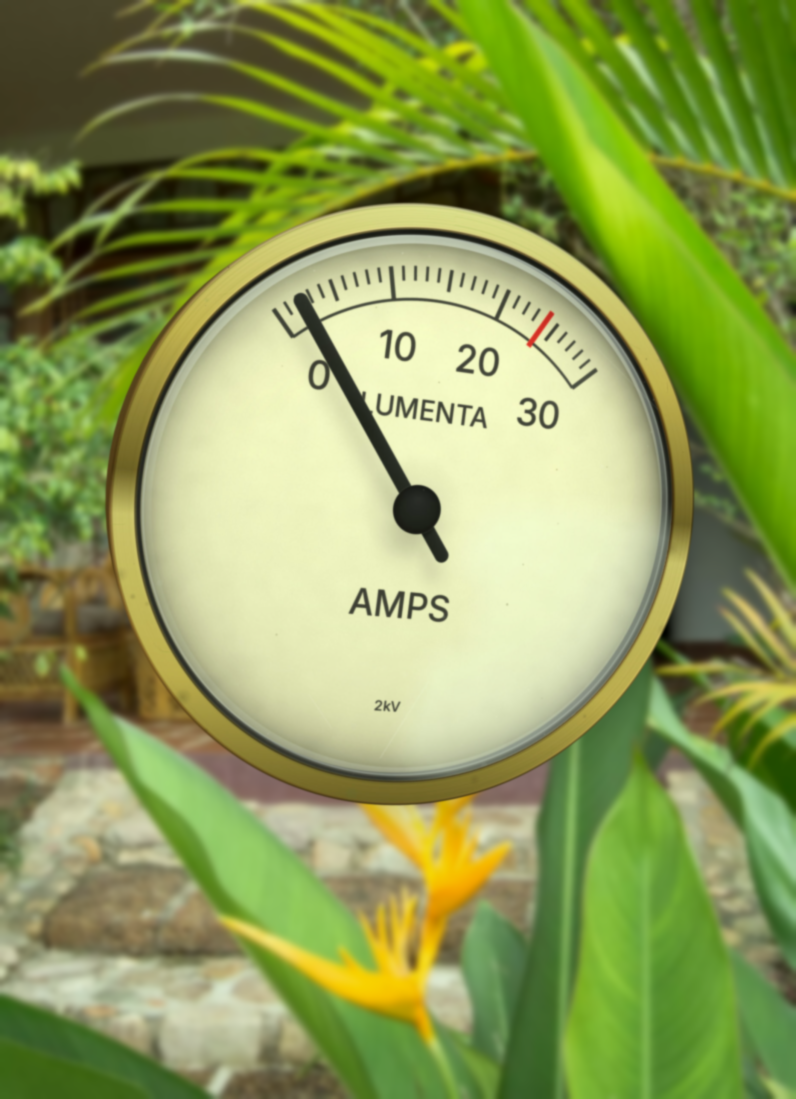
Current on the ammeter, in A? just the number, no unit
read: 2
